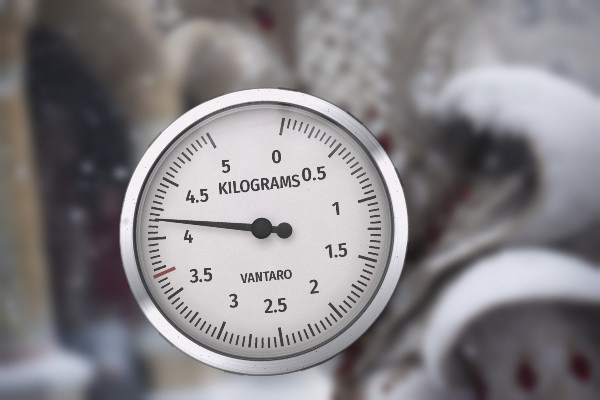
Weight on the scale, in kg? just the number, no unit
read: 4.15
